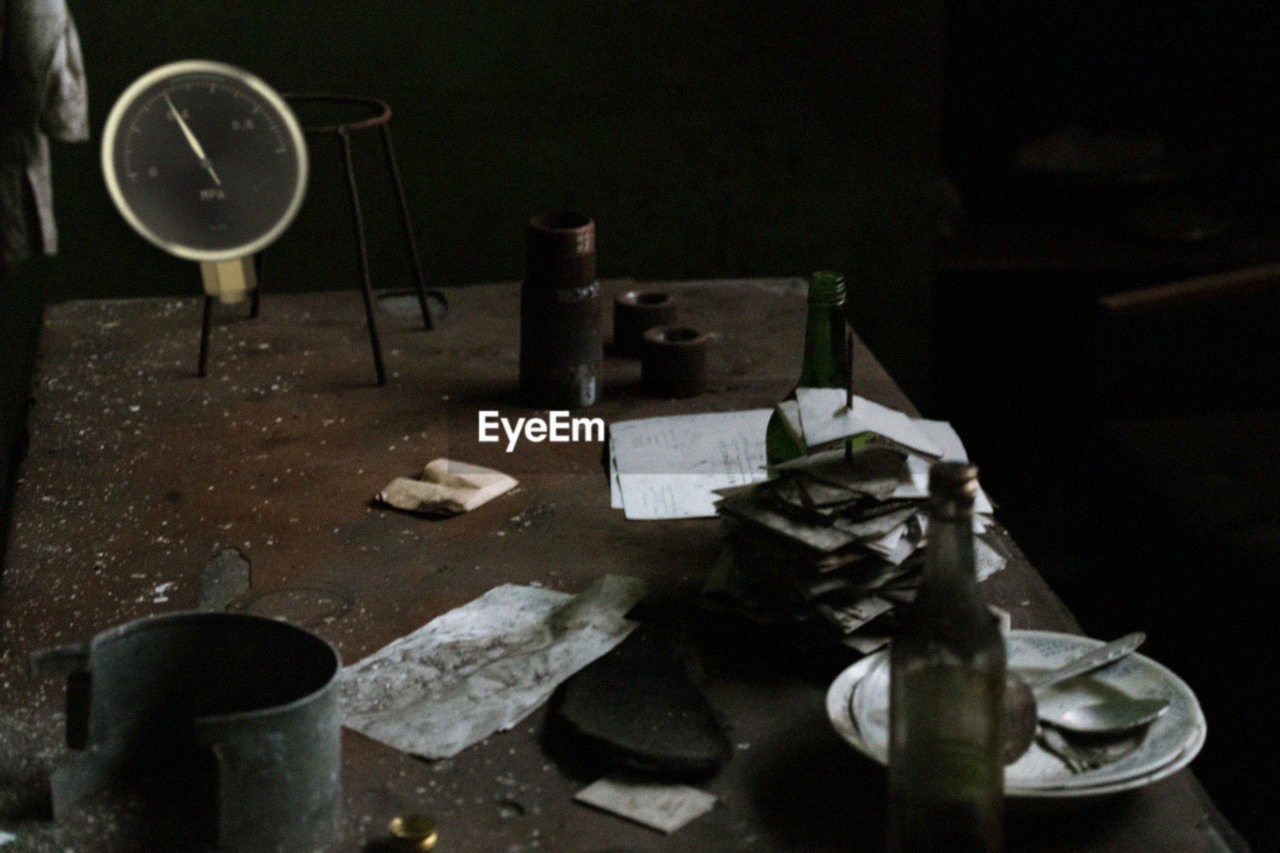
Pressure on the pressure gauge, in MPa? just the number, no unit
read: 0.4
